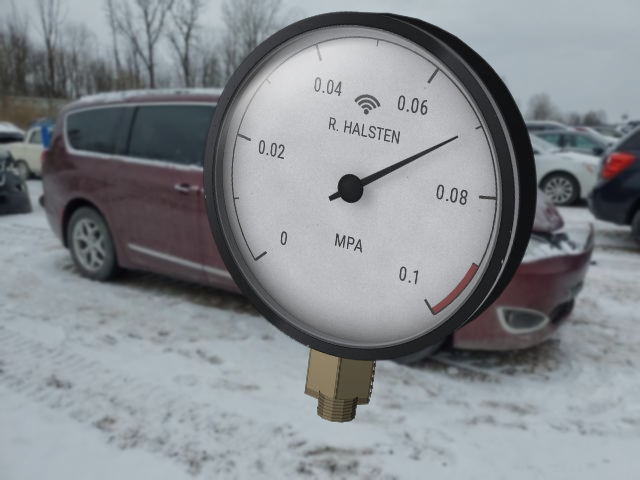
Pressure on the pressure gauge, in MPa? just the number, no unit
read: 0.07
